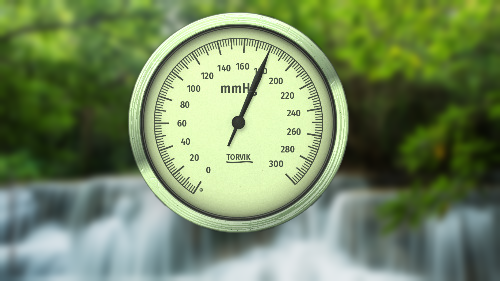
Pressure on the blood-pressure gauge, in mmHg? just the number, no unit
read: 180
